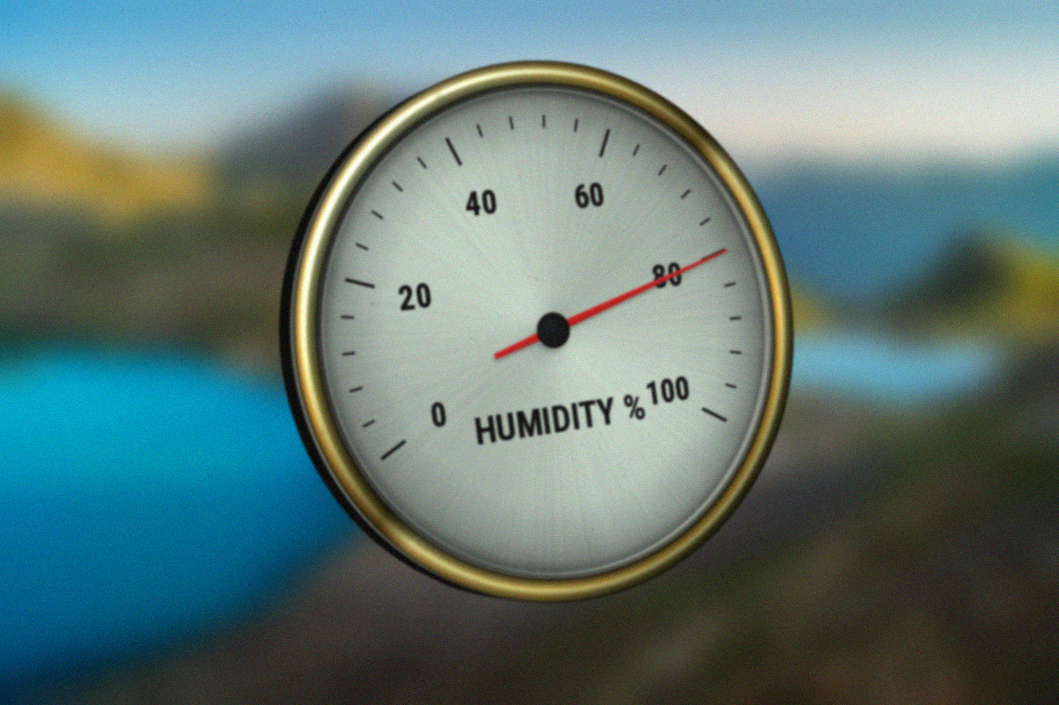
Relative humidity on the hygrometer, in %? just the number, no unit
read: 80
